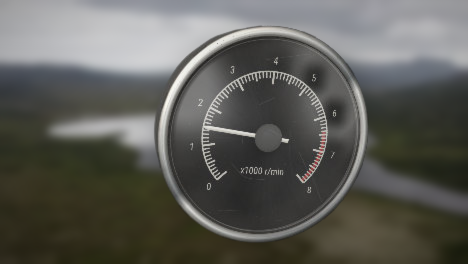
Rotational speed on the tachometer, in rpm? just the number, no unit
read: 1500
